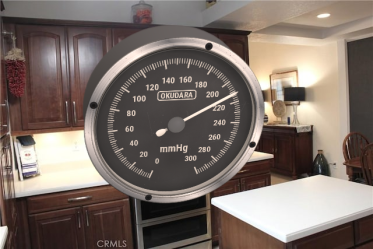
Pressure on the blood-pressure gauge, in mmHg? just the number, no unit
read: 210
